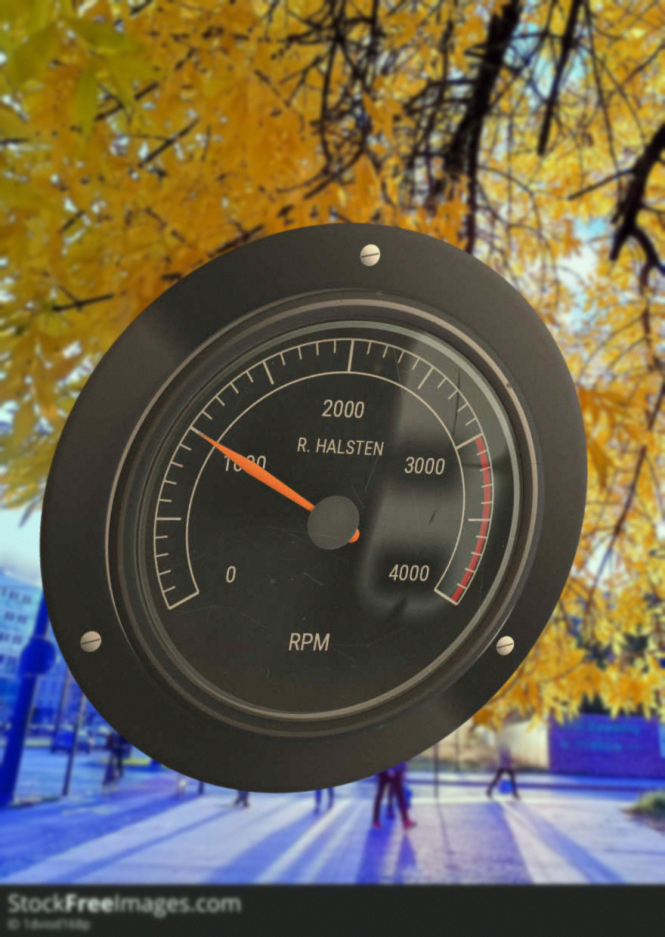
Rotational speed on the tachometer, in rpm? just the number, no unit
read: 1000
